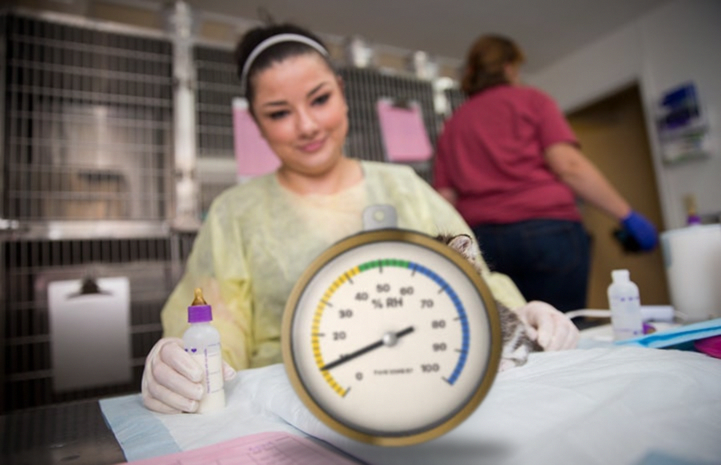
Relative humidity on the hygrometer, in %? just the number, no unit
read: 10
